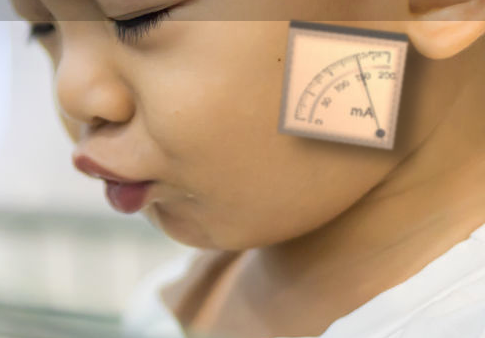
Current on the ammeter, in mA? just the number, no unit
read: 150
